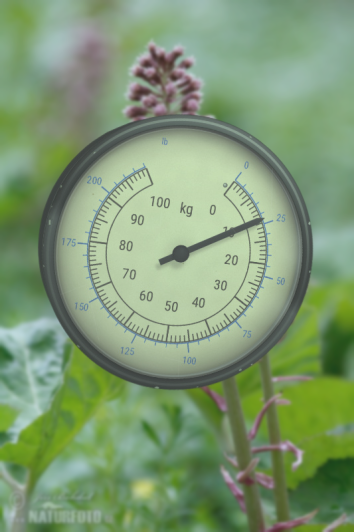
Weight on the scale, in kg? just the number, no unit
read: 10
